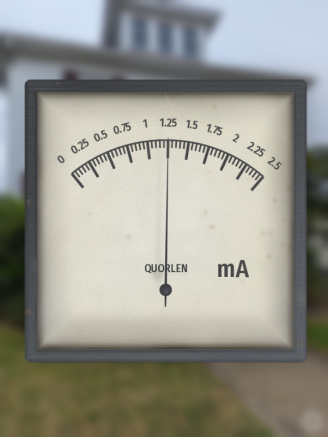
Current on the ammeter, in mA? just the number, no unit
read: 1.25
